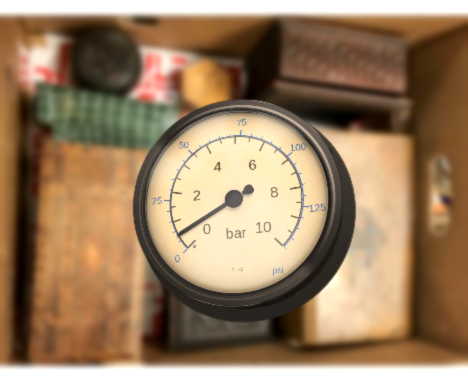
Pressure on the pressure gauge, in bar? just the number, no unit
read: 0.5
